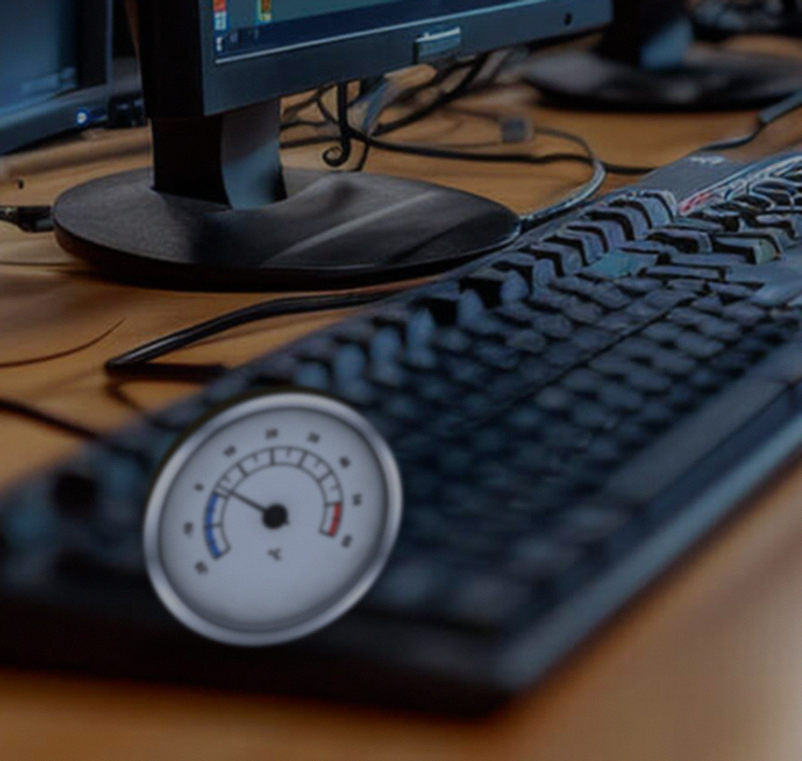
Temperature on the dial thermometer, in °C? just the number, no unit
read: 2.5
